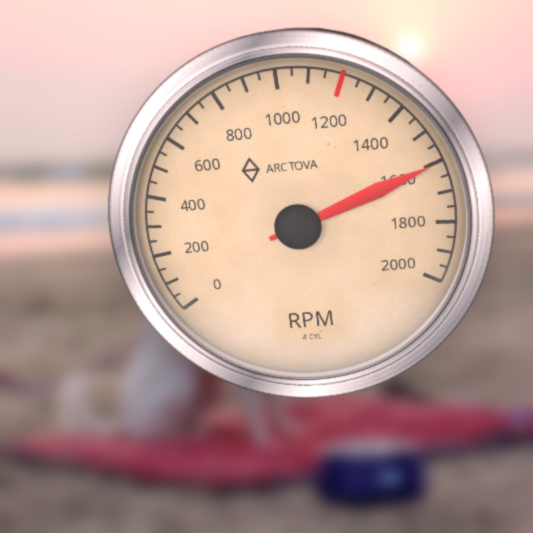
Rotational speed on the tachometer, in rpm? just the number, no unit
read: 1600
